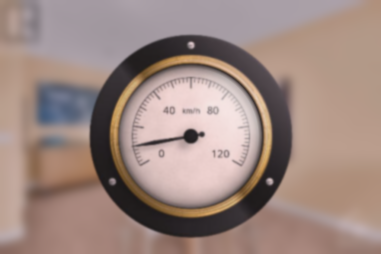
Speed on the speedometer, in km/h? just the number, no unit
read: 10
